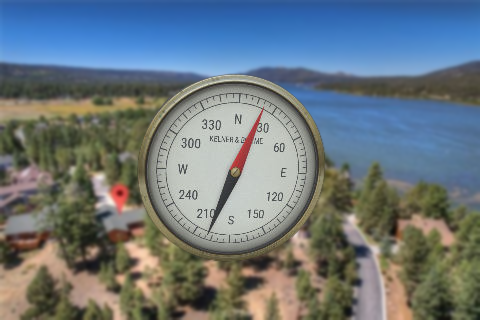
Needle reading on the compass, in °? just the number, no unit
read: 20
